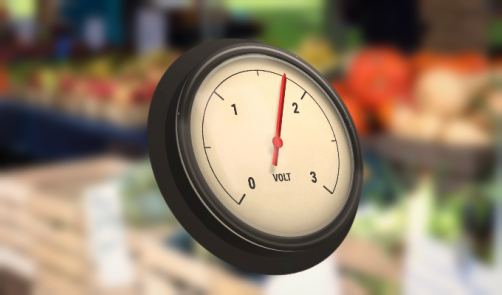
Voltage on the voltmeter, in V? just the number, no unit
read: 1.75
